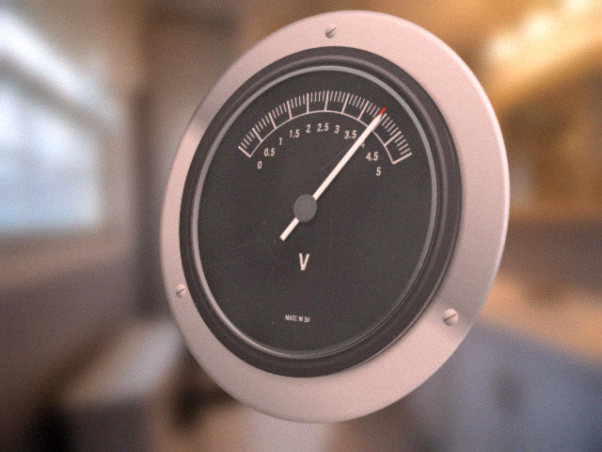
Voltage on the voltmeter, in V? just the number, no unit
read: 4
